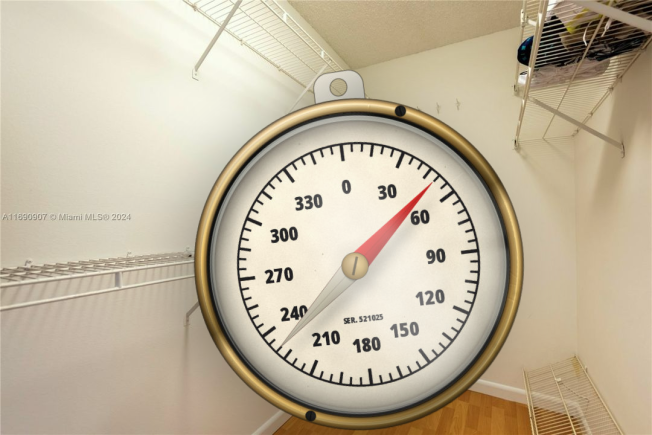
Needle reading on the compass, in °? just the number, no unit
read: 50
